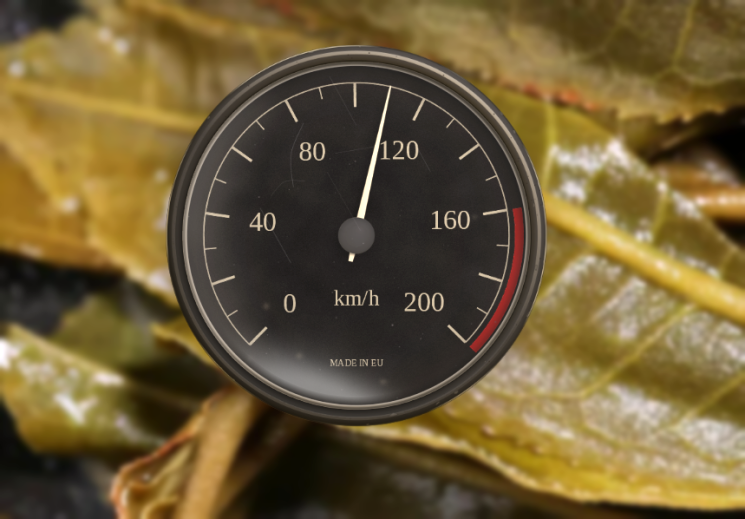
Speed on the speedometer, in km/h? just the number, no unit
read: 110
